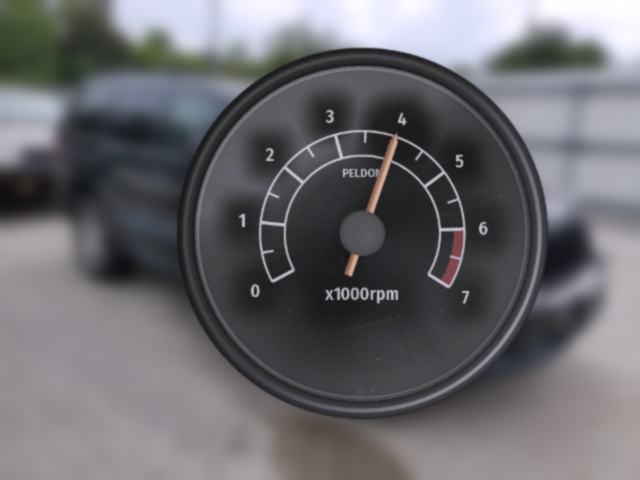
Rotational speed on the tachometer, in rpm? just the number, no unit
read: 4000
